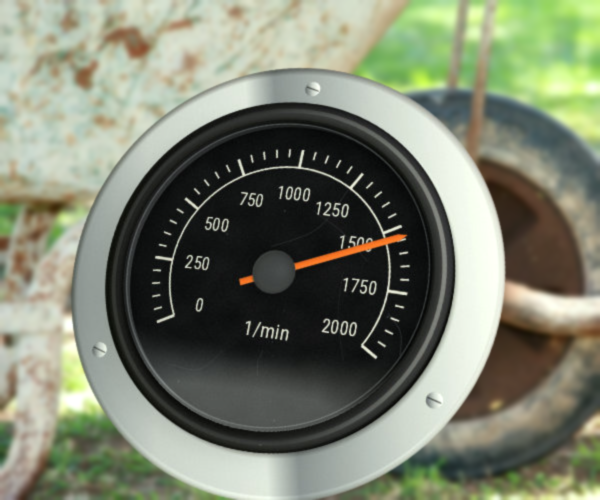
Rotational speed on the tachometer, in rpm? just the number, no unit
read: 1550
